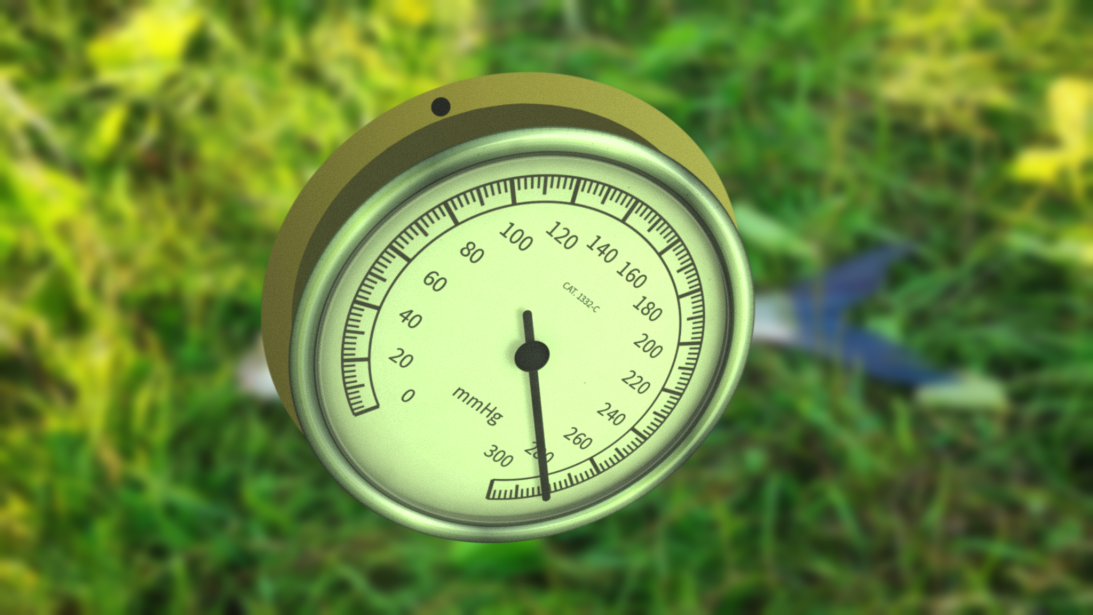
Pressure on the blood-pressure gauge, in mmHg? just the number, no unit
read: 280
